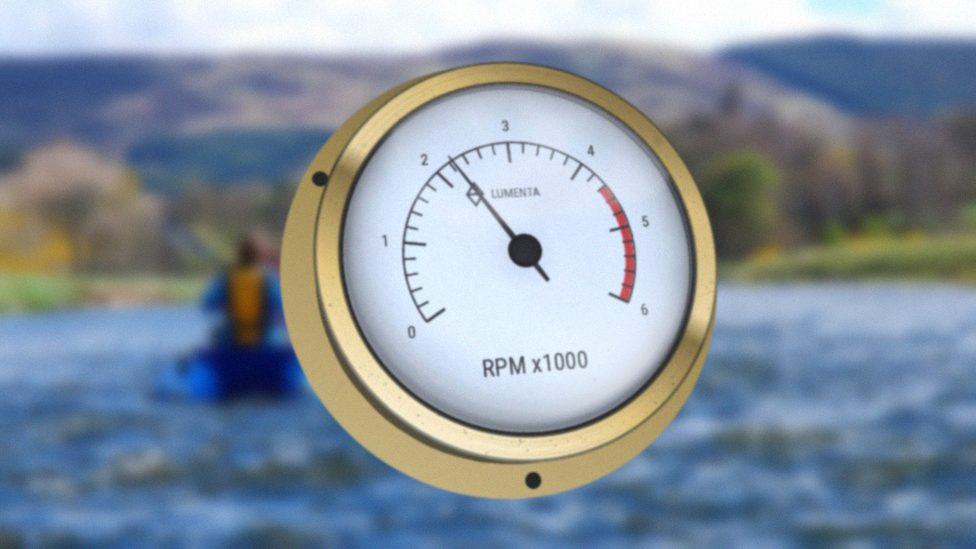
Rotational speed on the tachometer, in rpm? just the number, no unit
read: 2200
